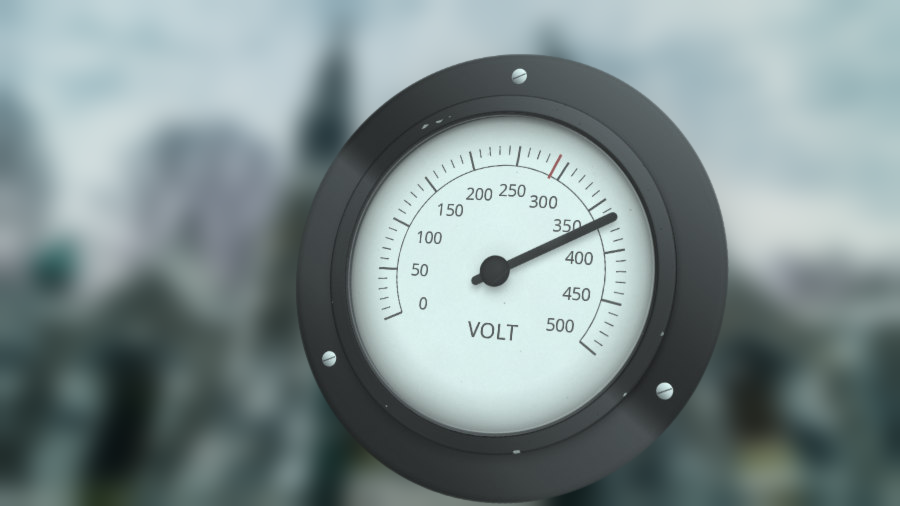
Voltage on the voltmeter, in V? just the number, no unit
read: 370
